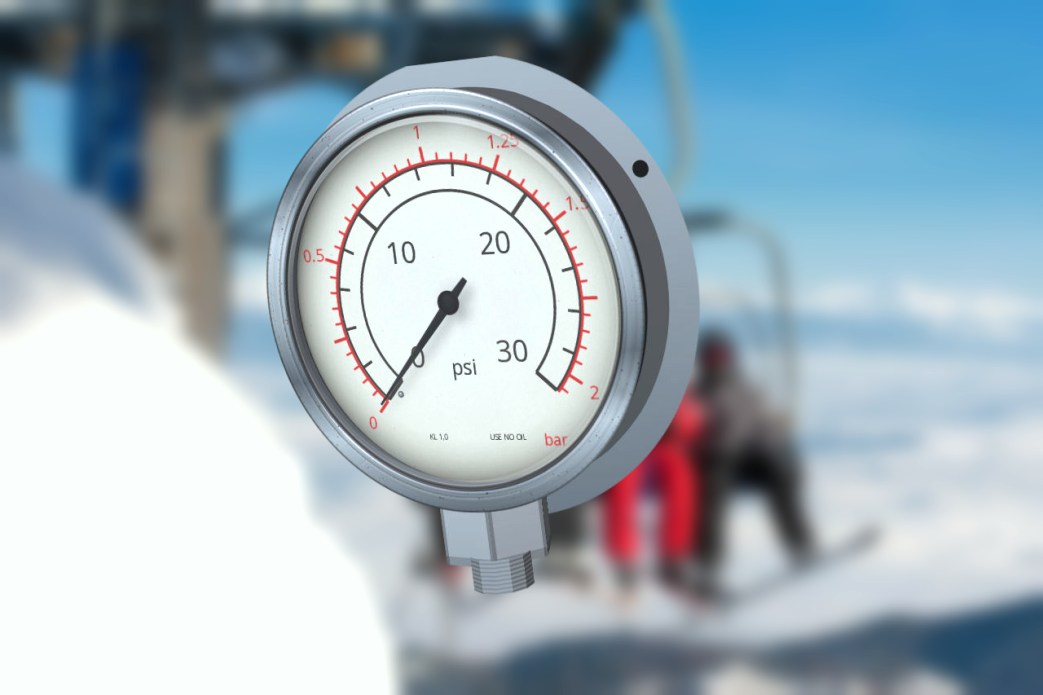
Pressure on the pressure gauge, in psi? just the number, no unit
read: 0
